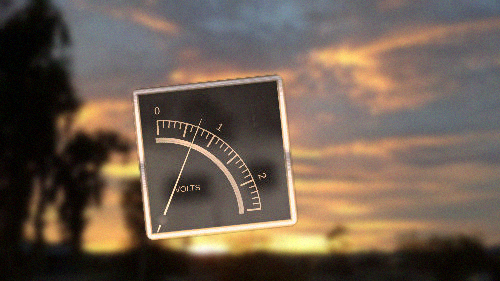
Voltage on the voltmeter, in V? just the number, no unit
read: 0.7
